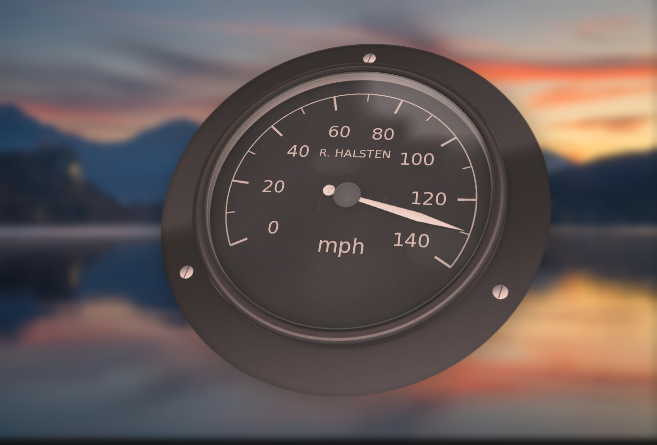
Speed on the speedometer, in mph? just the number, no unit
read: 130
